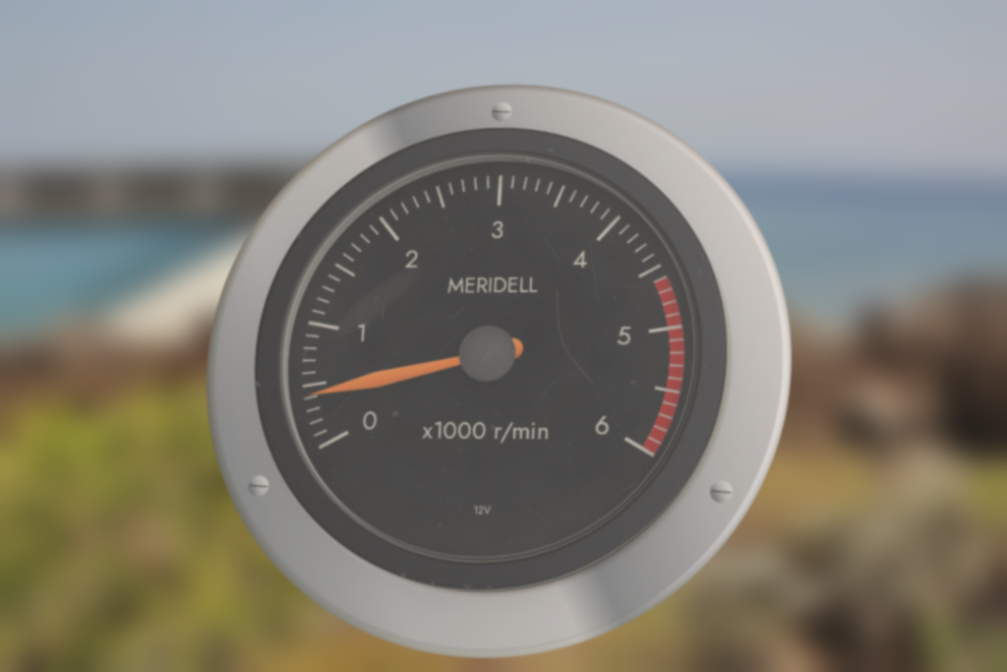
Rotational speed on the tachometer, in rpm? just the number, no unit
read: 400
